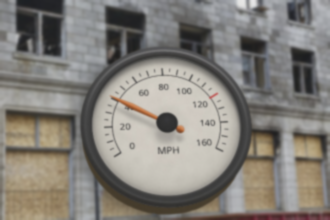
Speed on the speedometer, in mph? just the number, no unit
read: 40
